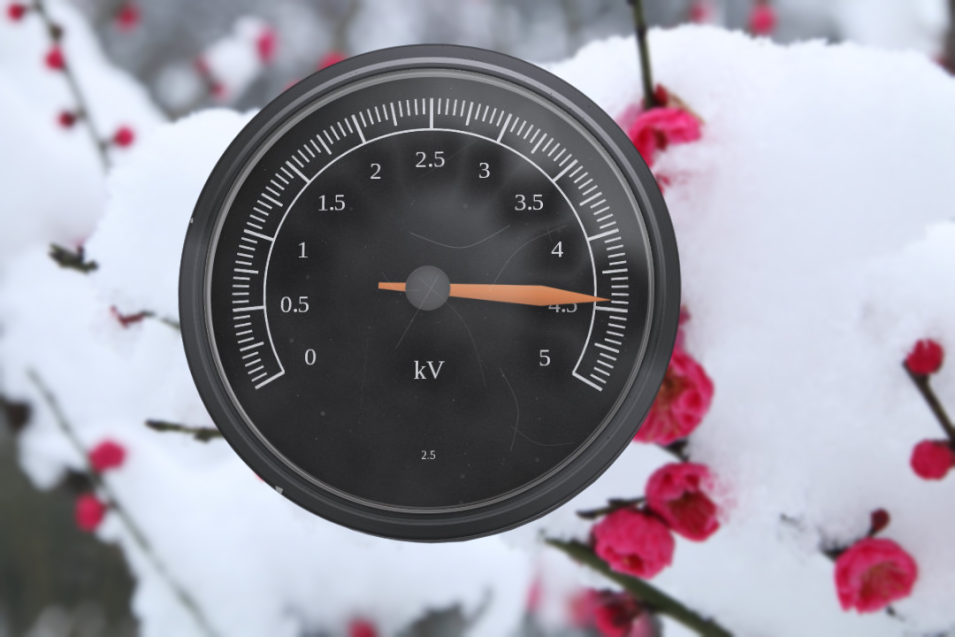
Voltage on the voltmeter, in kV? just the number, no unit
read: 4.45
